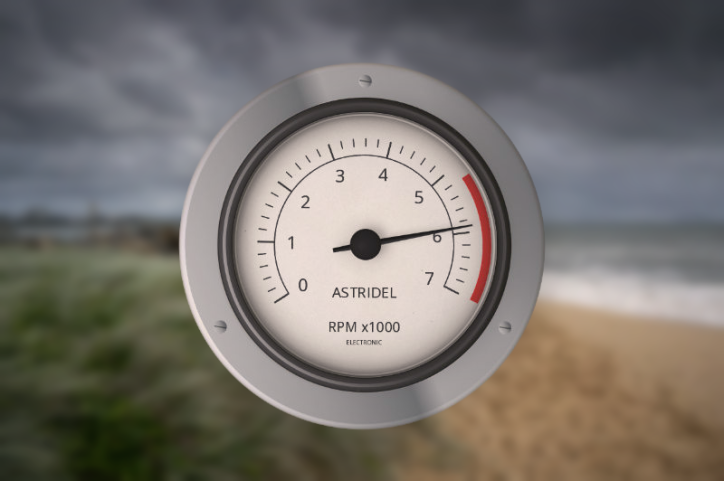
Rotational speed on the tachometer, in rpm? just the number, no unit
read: 5900
